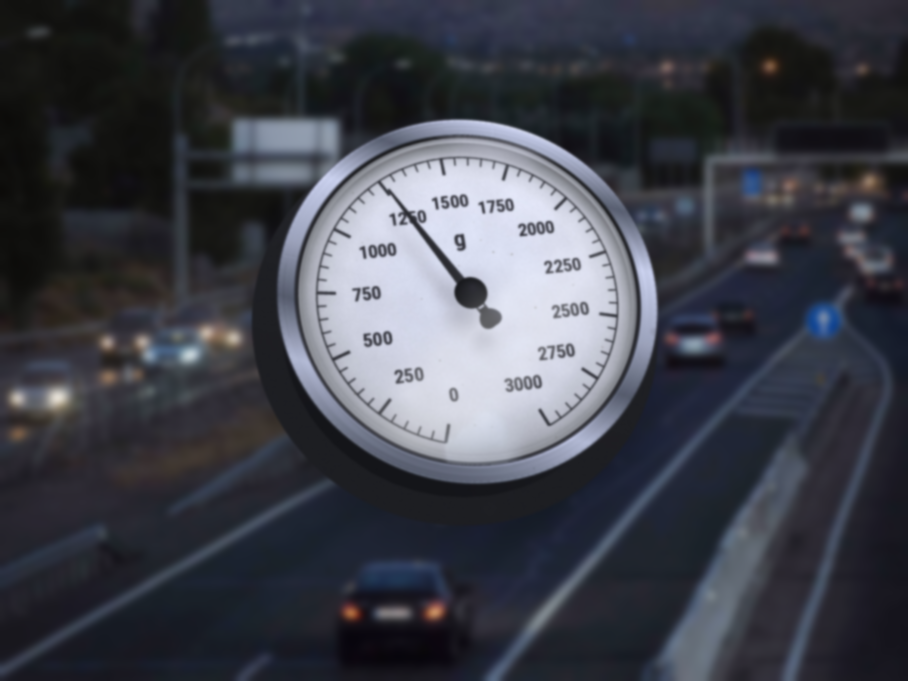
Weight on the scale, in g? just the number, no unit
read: 1250
